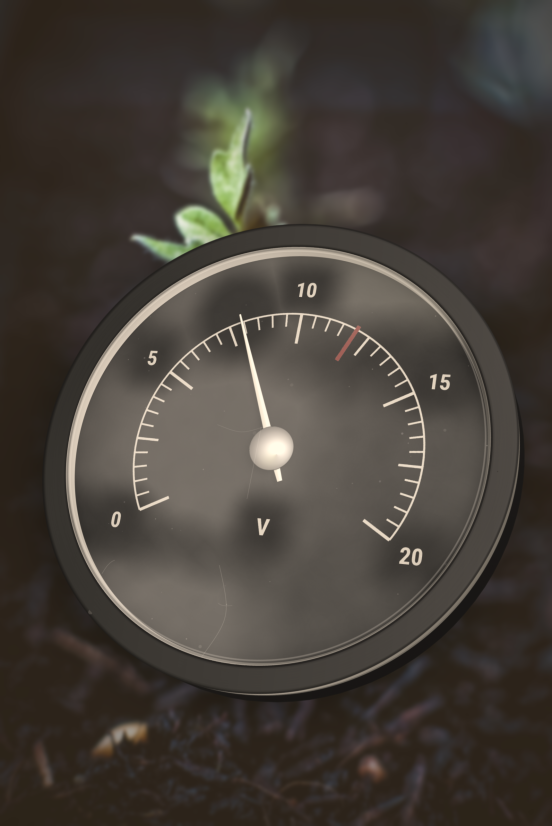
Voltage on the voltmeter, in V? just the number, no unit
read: 8
